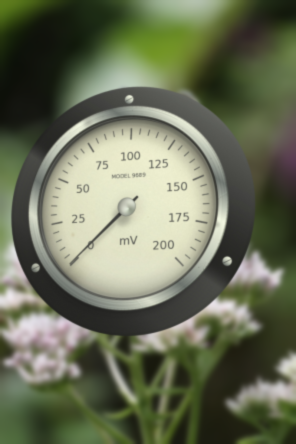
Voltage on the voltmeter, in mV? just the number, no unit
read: 0
